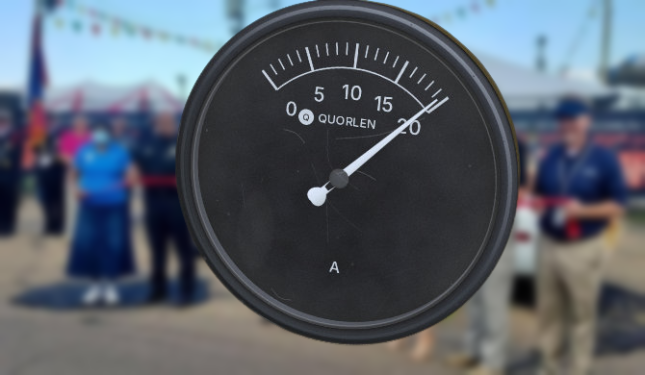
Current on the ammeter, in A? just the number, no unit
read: 19.5
